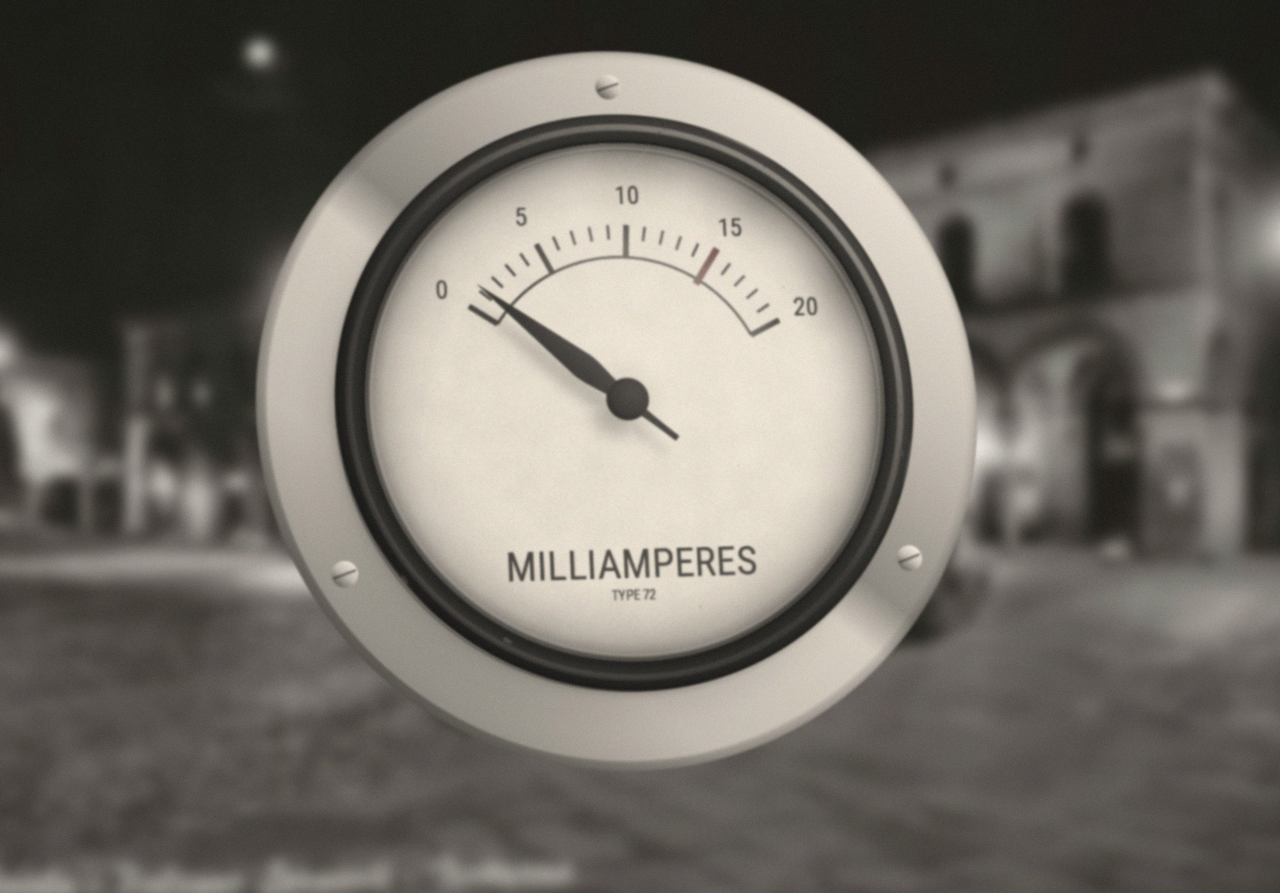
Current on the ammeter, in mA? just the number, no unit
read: 1
